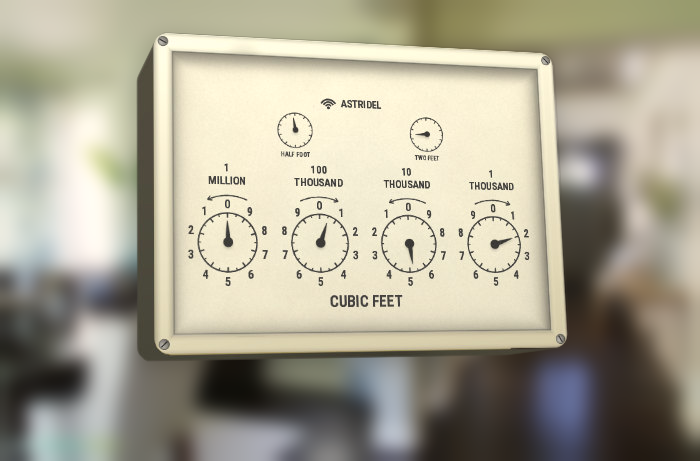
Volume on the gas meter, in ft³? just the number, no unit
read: 5200
